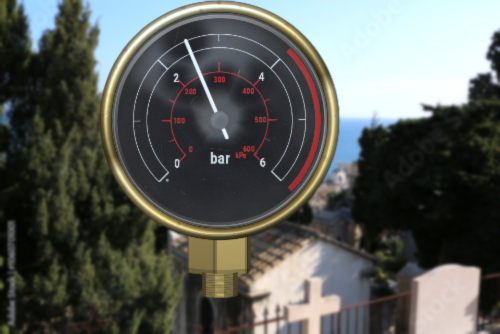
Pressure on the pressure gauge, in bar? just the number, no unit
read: 2.5
